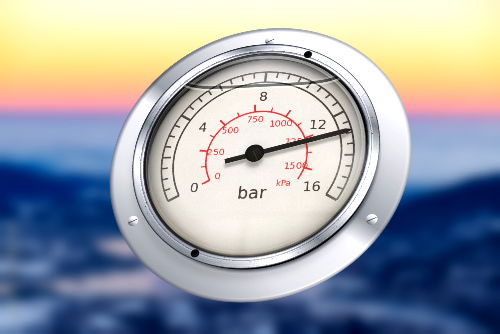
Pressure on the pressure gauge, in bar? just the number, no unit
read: 13
